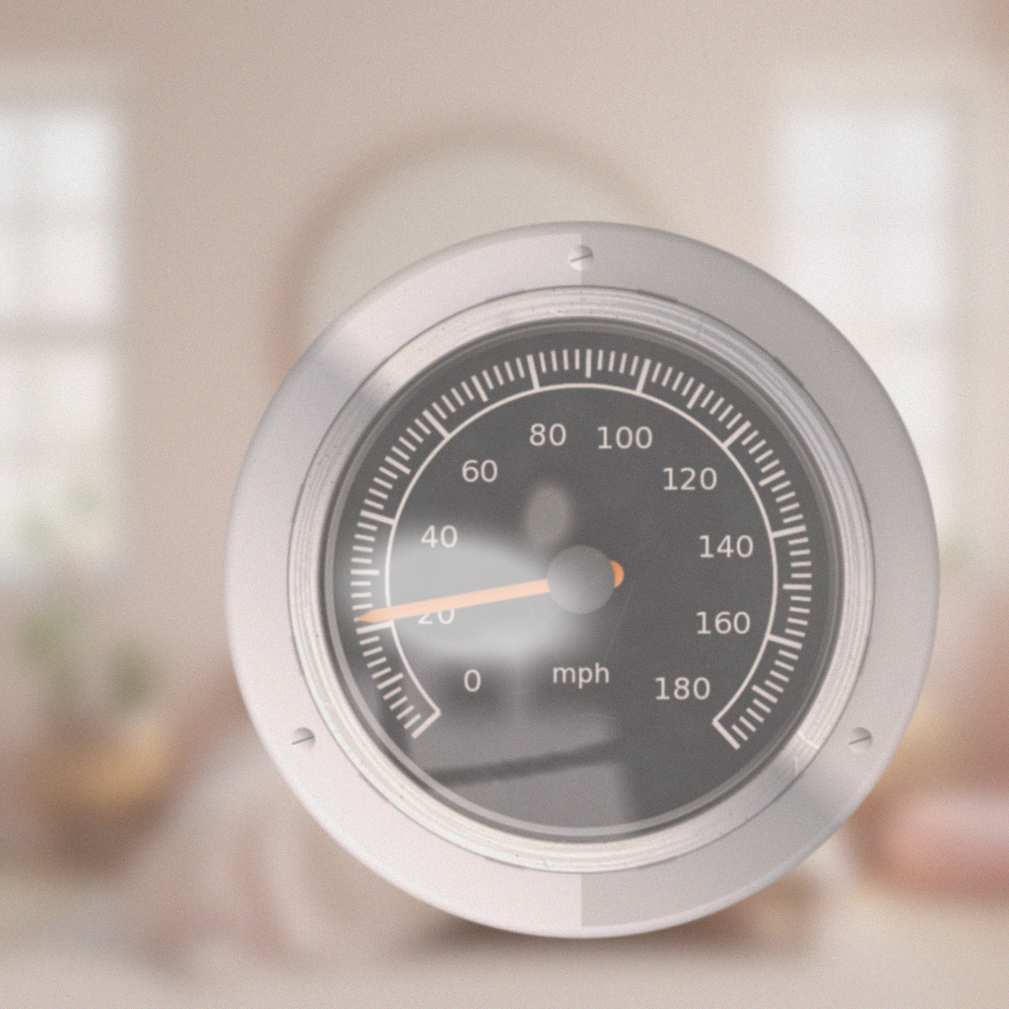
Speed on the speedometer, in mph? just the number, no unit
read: 22
